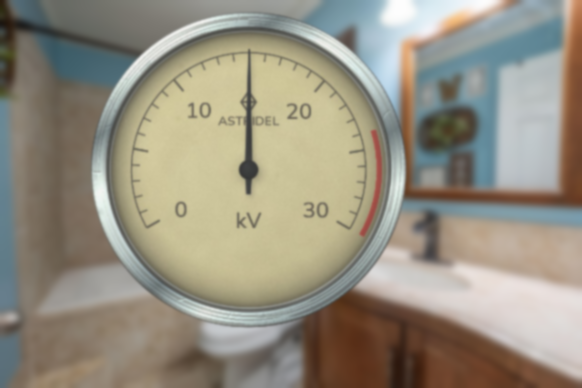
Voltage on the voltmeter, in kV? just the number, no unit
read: 15
